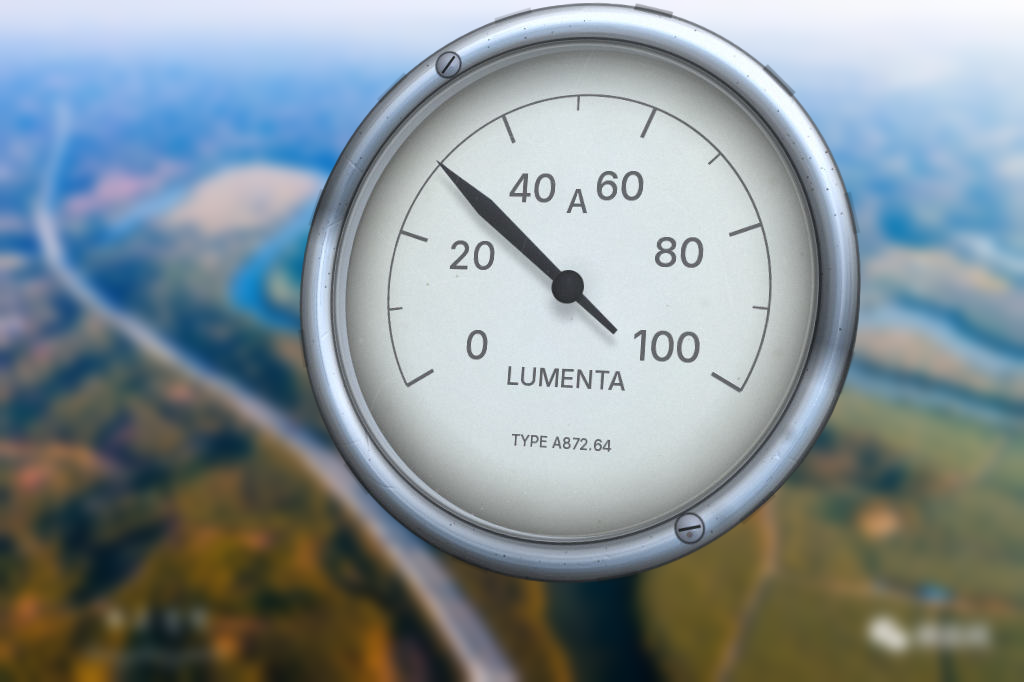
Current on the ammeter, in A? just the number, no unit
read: 30
